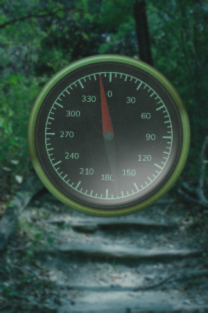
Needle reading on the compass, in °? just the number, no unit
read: 350
